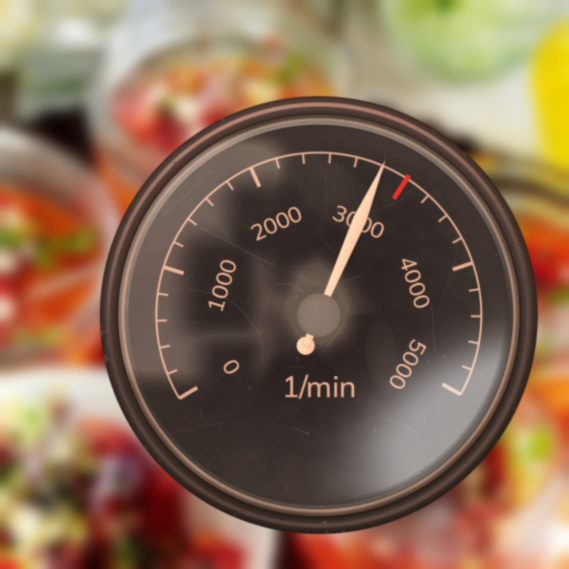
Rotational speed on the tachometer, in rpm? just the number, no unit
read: 3000
